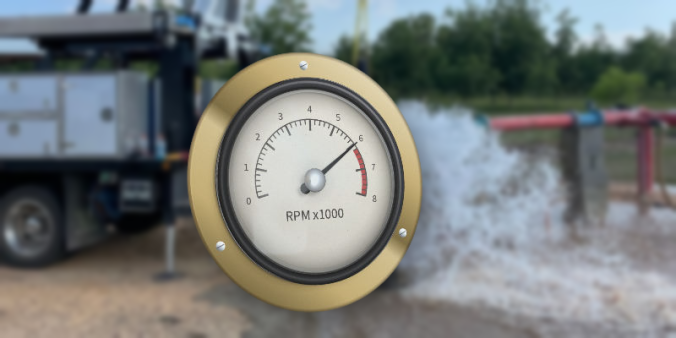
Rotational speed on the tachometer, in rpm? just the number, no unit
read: 6000
